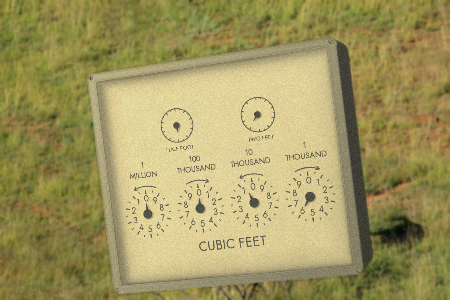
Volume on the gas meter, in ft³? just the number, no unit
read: 600
